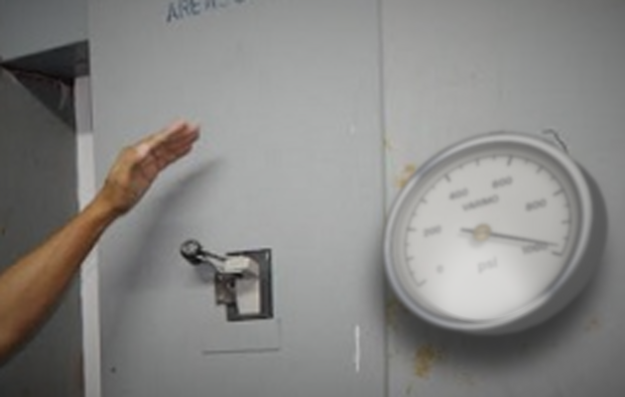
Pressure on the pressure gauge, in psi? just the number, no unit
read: 975
